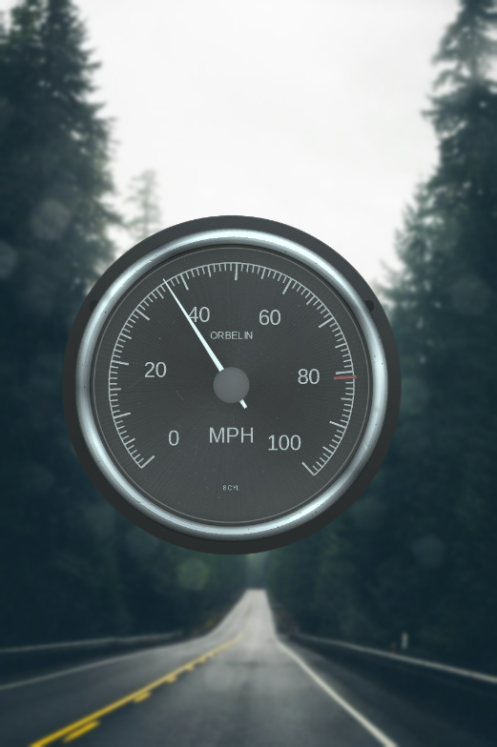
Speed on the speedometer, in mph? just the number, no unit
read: 37
